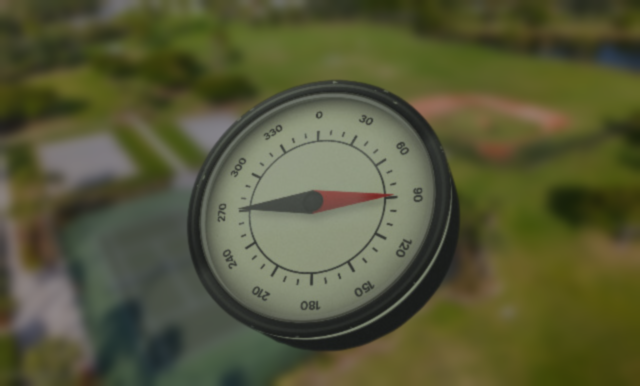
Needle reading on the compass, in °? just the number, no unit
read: 90
